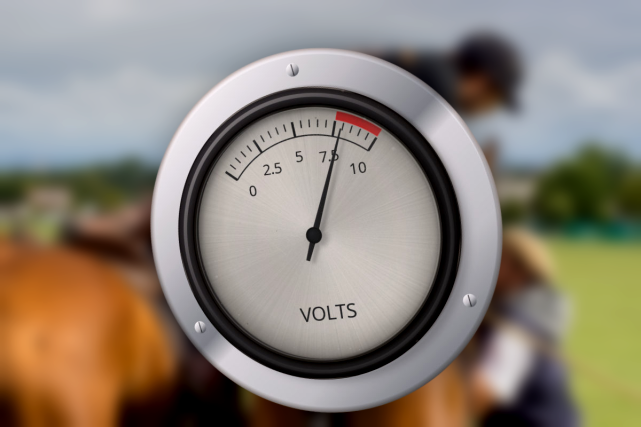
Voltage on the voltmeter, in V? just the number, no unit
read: 8
